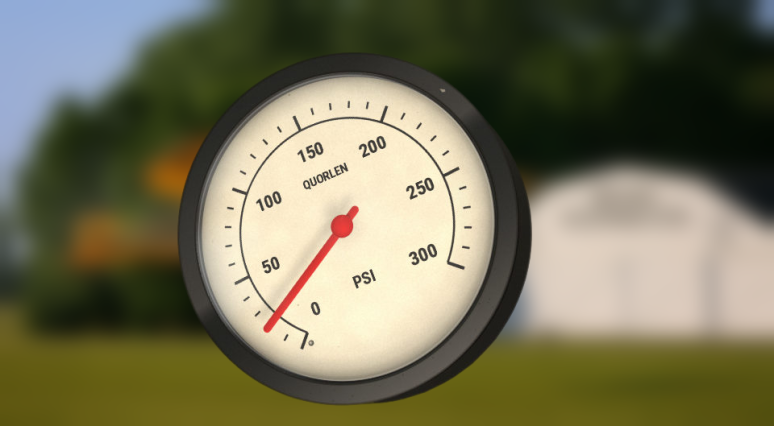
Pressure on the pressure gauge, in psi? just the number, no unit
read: 20
